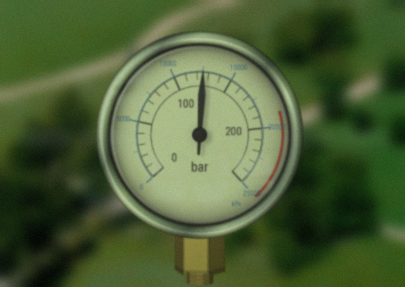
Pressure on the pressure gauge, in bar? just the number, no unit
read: 125
